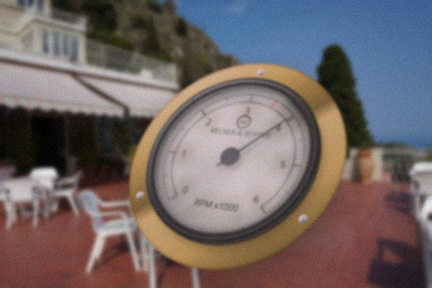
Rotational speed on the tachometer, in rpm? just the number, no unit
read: 4000
